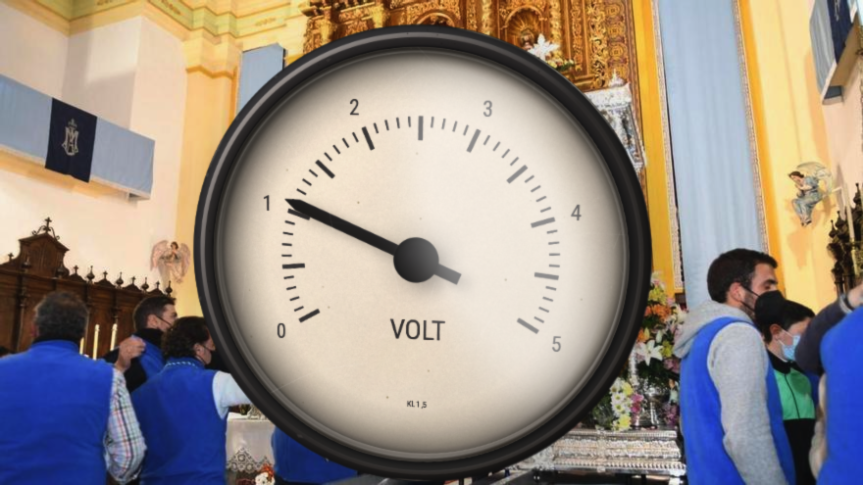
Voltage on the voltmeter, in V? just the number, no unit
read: 1.1
